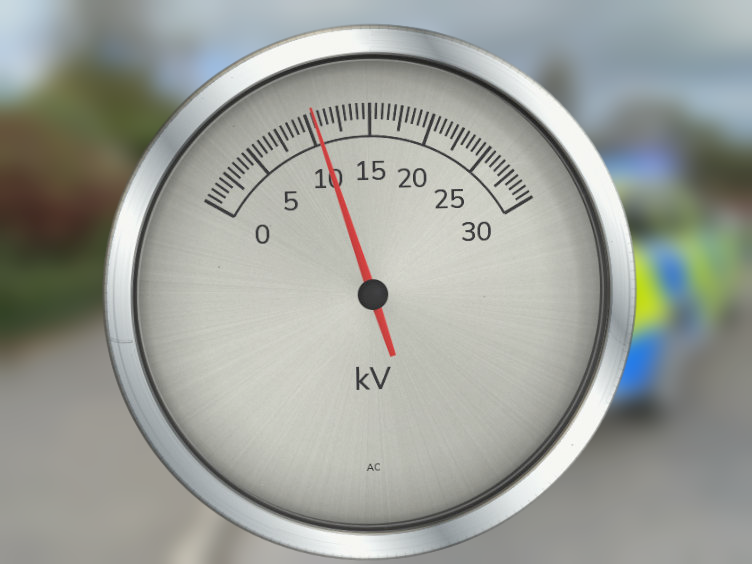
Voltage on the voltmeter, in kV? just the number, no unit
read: 10.5
